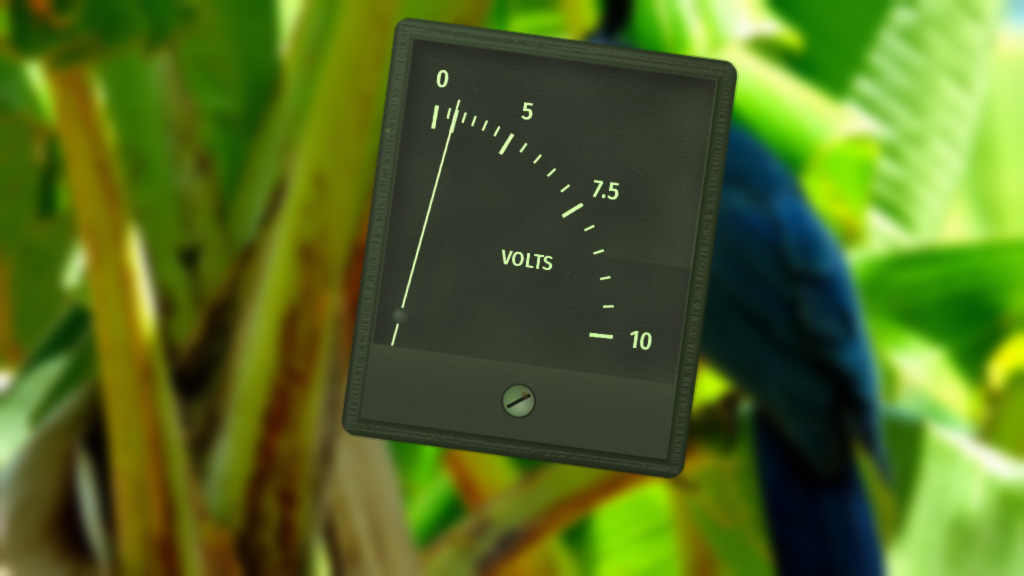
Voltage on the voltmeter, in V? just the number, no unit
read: 2.5
